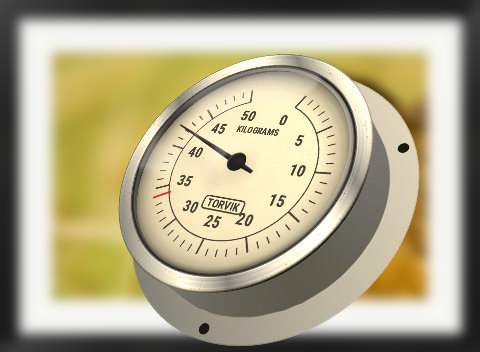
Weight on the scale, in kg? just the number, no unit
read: 42
